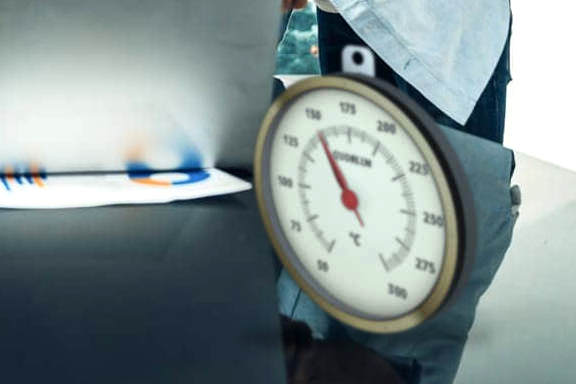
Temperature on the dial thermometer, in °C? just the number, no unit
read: 150
